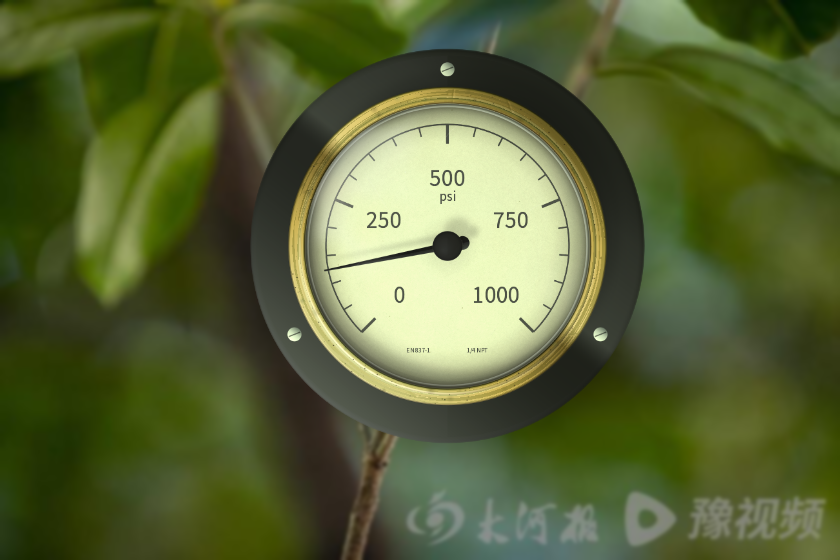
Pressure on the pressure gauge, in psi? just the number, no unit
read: 125
